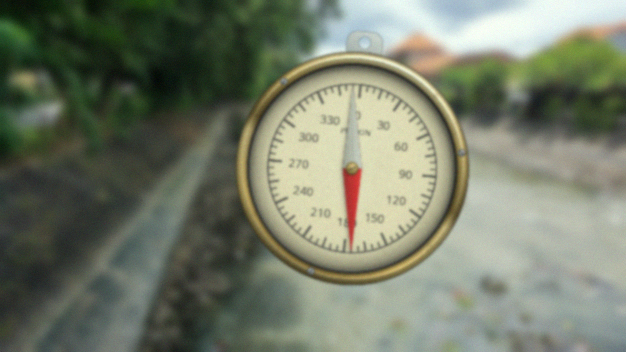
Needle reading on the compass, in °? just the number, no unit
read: 175
